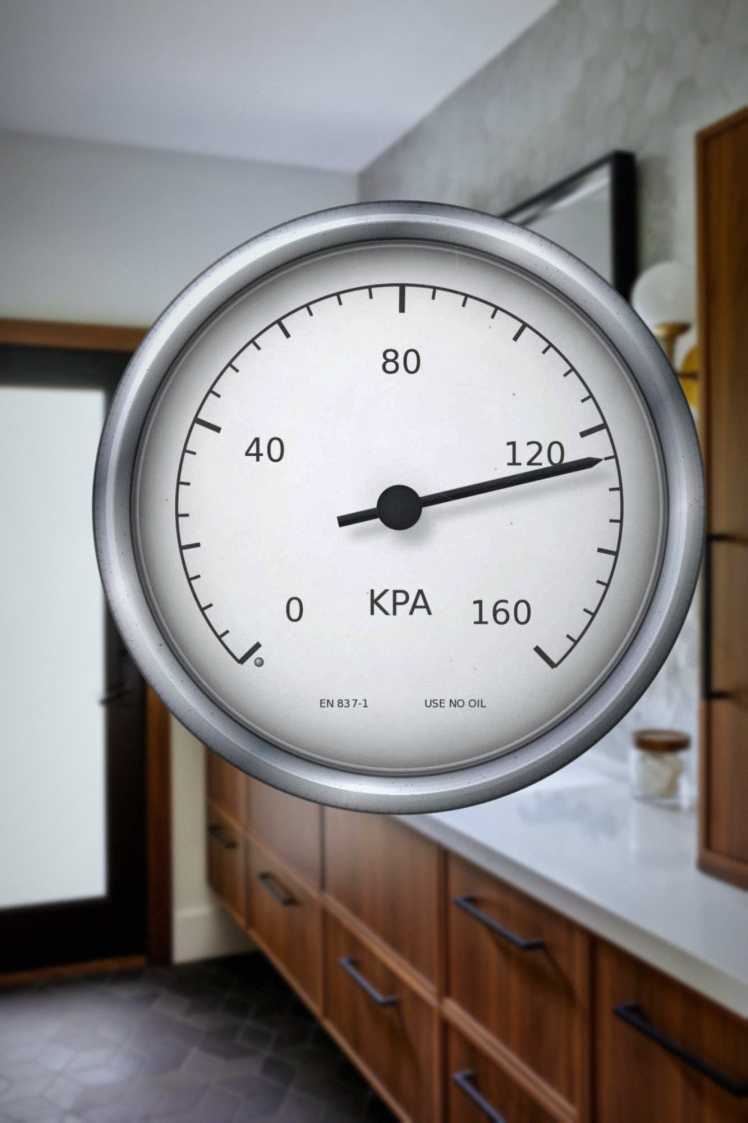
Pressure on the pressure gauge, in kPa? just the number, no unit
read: 125
